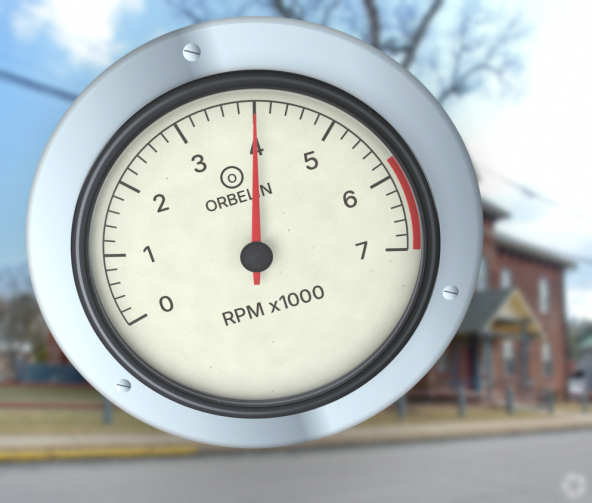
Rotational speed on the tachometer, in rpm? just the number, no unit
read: 4000
